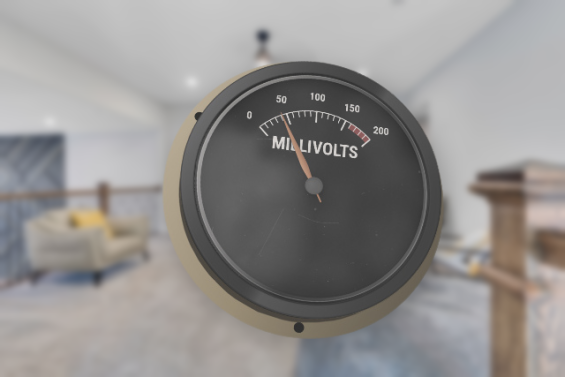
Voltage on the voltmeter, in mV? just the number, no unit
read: 40
